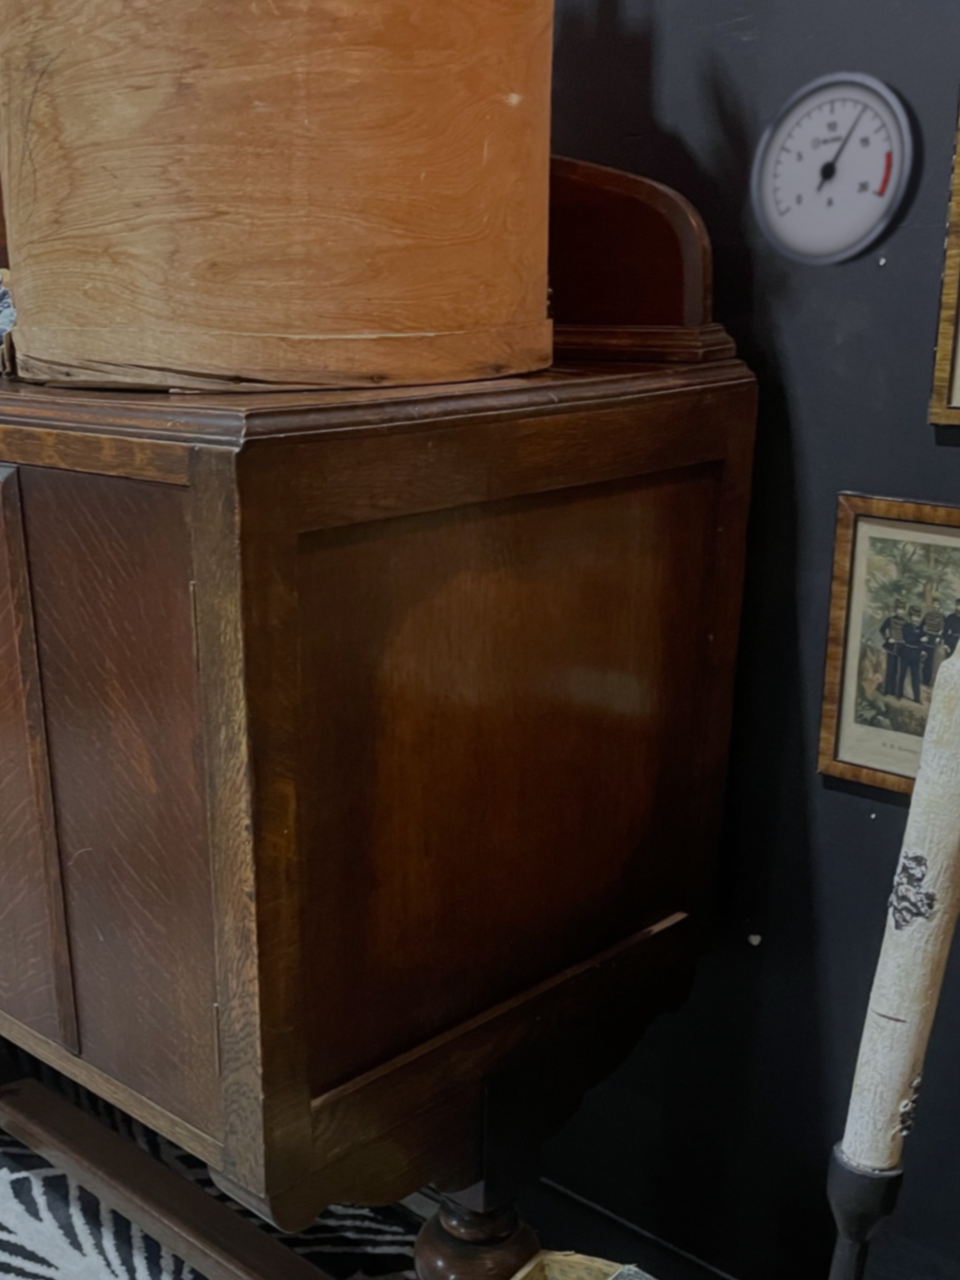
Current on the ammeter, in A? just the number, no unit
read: 13
